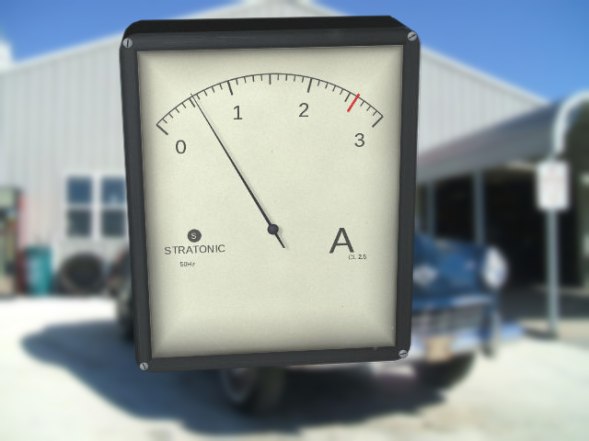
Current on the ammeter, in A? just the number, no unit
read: 0.55
